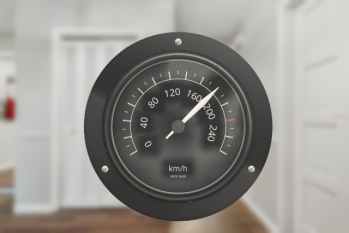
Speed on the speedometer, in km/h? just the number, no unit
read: 180
